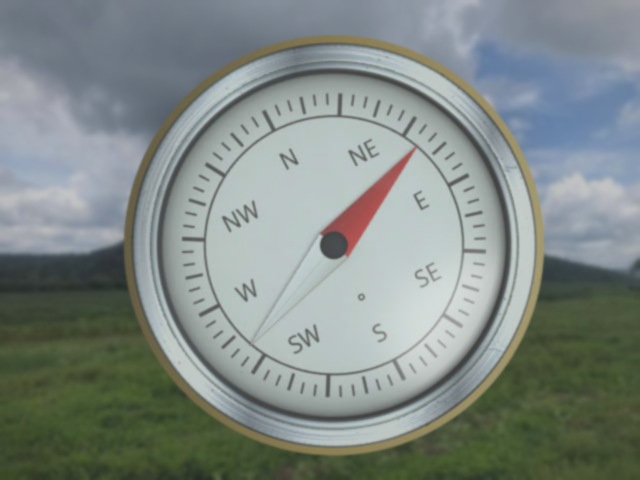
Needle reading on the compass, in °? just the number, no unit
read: 67.5
